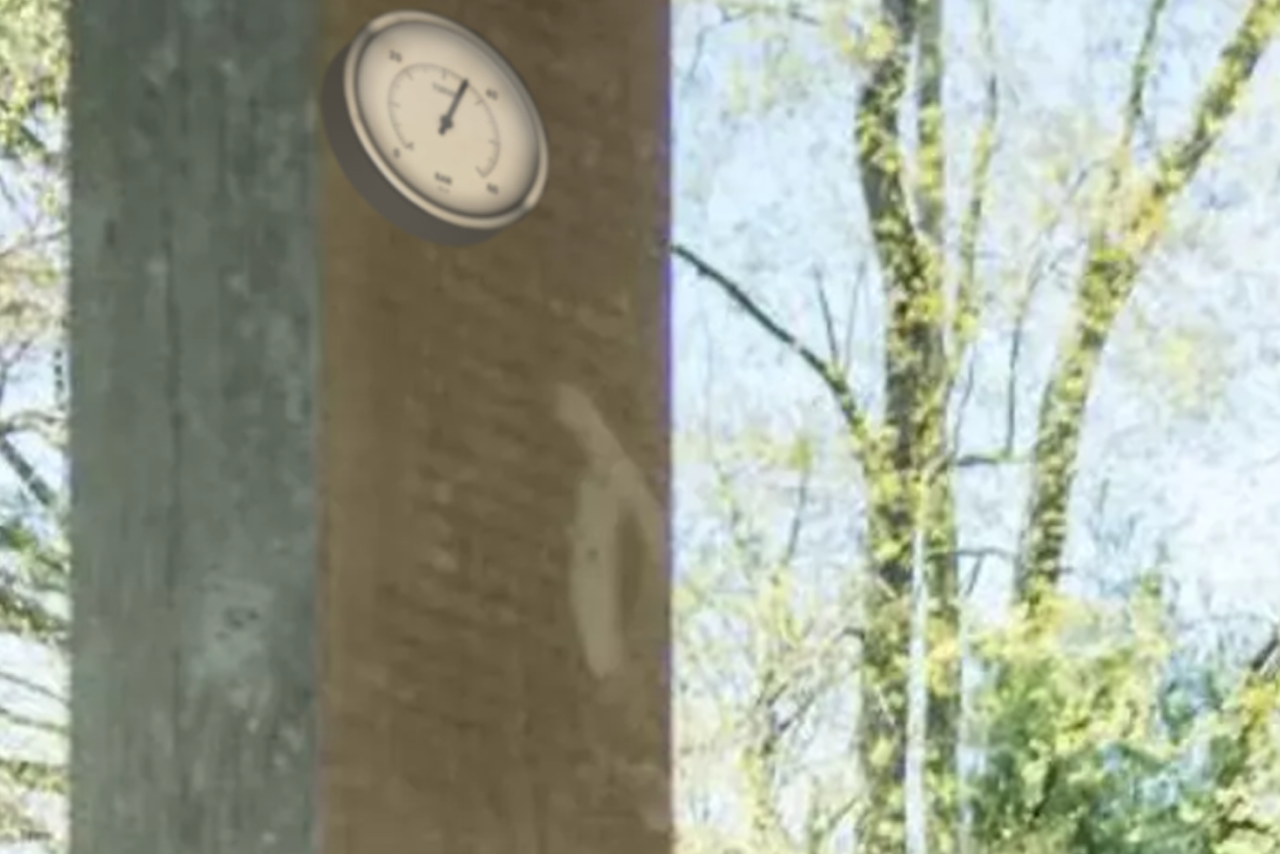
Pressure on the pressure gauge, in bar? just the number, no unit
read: 35
